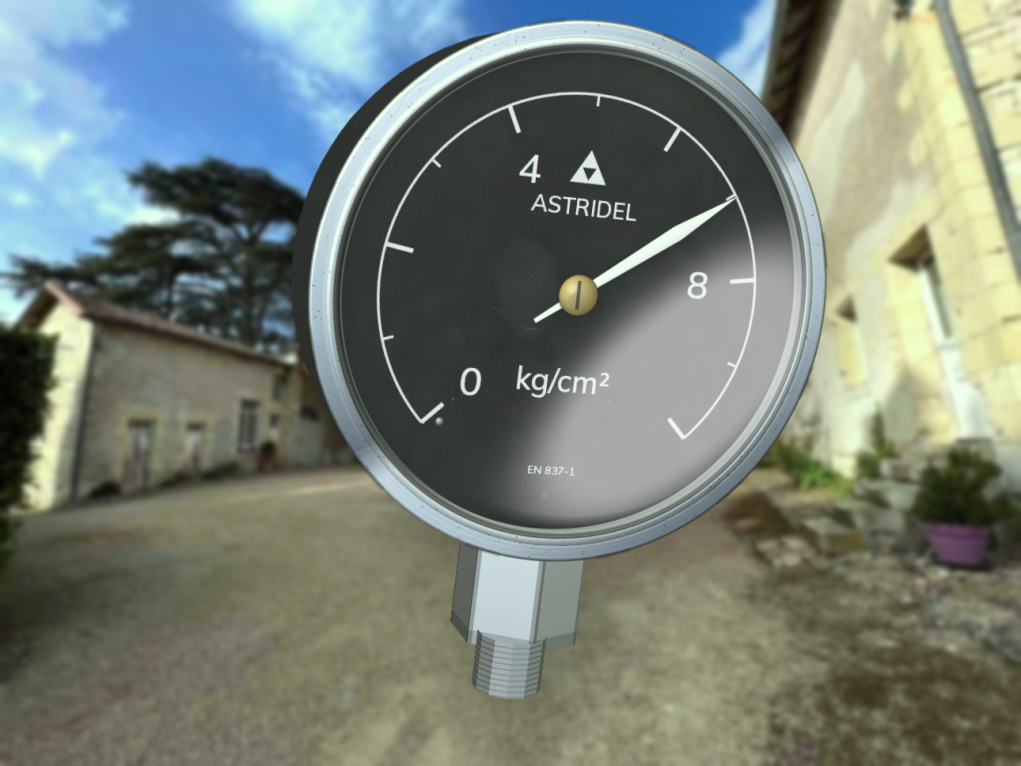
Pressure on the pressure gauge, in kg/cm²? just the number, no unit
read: 7
